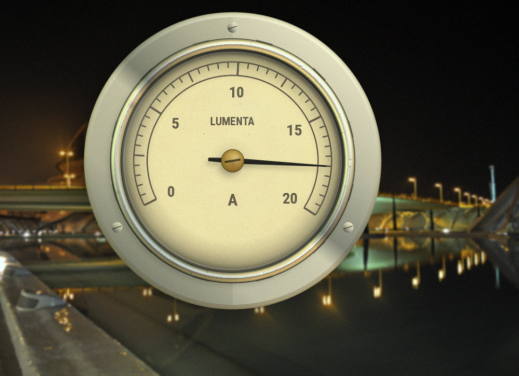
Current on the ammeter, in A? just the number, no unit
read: 17.5
